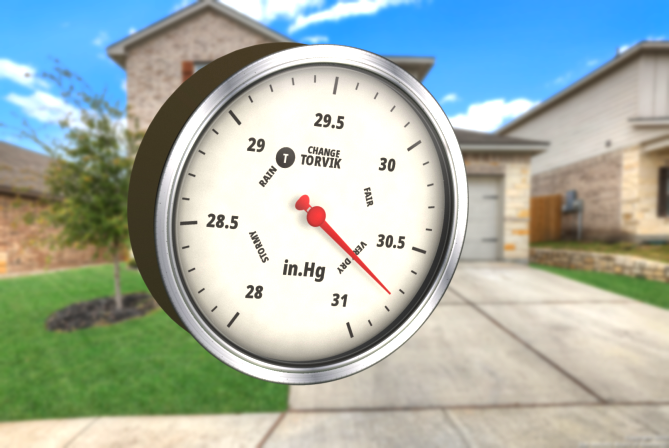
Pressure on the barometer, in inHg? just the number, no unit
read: 30.75
